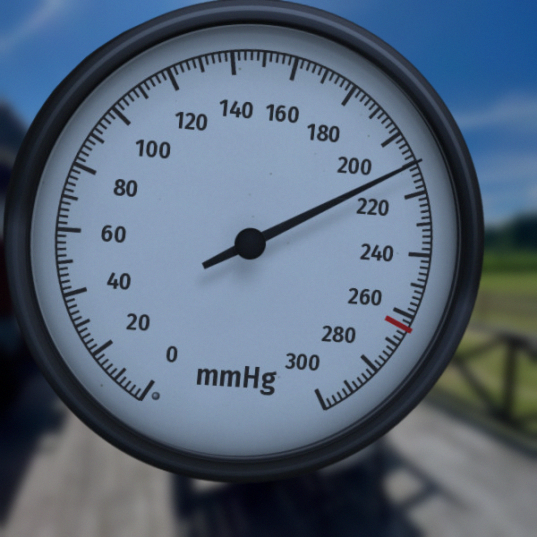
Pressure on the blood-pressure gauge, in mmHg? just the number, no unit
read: 210
